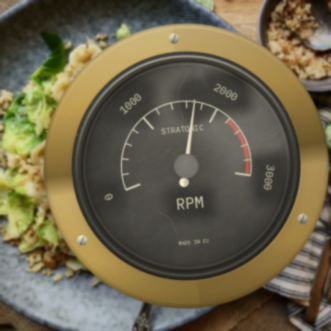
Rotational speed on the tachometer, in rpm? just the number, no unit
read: 1700
